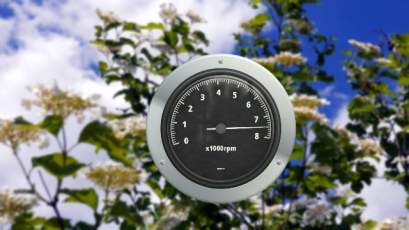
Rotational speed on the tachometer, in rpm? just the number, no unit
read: 7500
